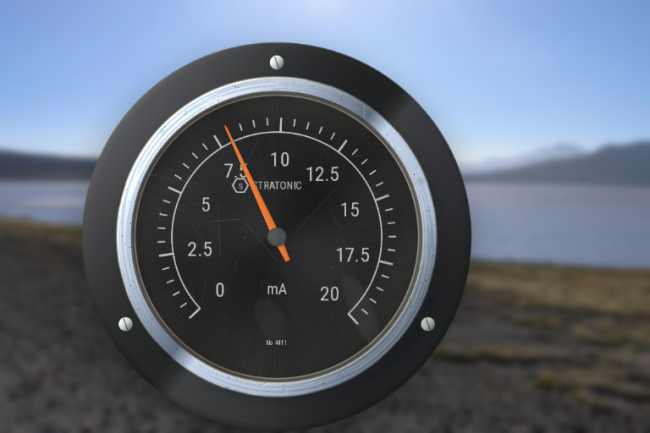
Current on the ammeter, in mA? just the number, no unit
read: 8
